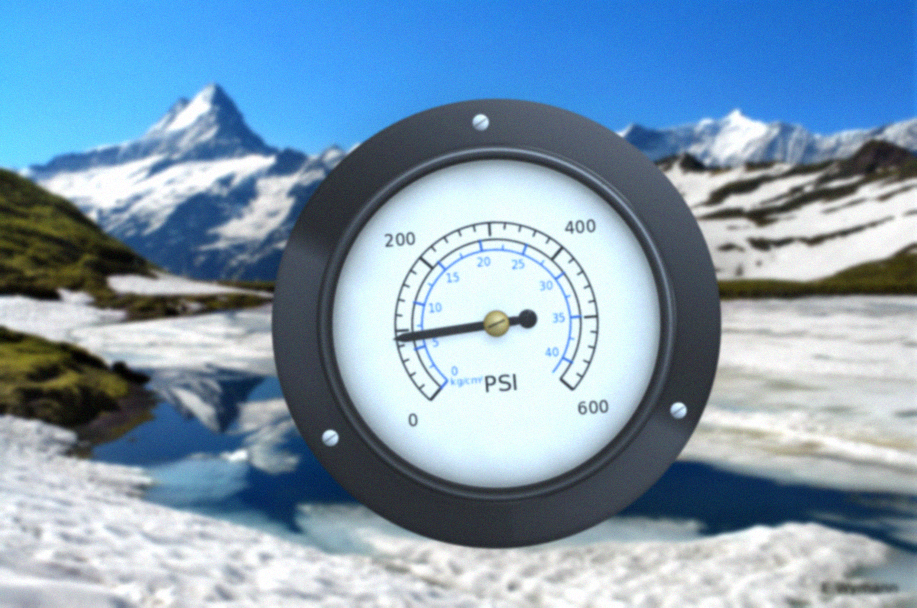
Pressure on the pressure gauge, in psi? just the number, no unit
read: 90
